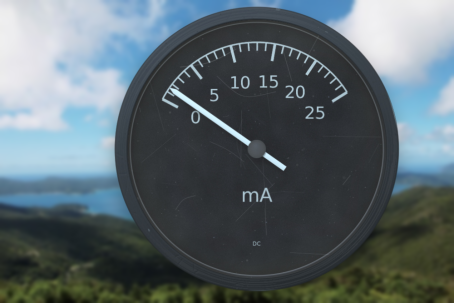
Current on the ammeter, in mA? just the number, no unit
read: 1.5
